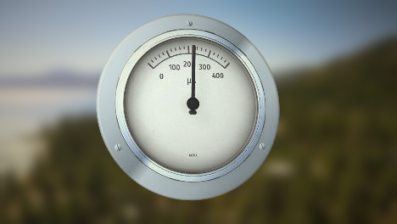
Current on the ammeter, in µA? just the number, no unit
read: 220
